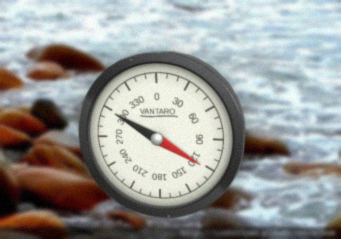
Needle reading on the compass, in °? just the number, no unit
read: 120
